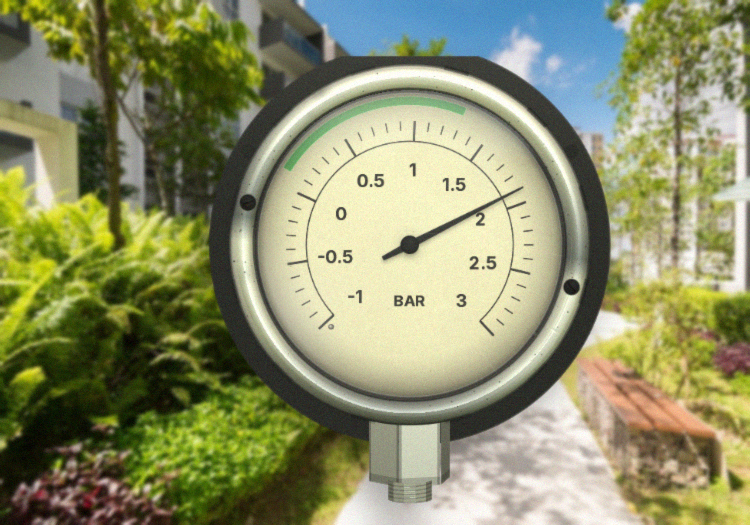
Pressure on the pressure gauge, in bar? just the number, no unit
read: 1.9
